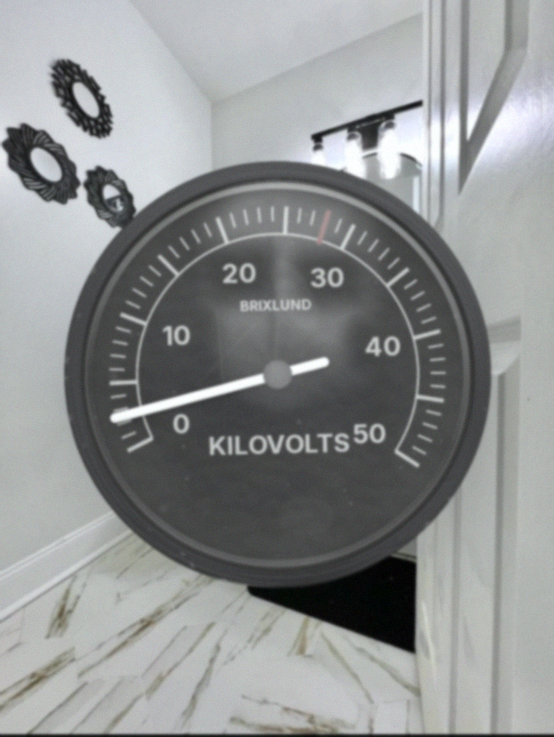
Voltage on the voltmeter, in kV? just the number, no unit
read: 2.5
